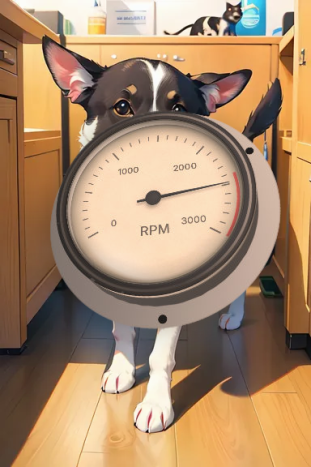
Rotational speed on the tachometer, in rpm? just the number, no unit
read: 2500
